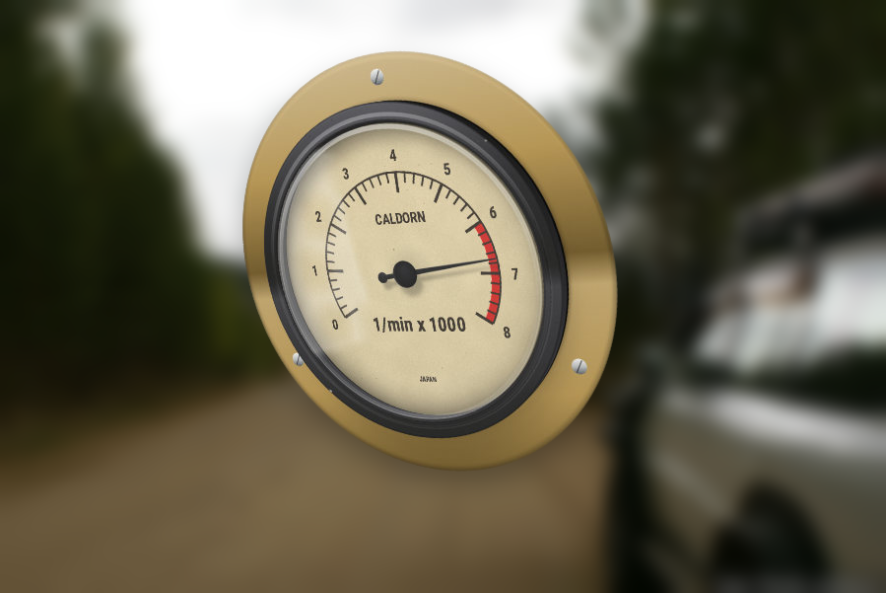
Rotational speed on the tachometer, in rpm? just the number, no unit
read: 6700
